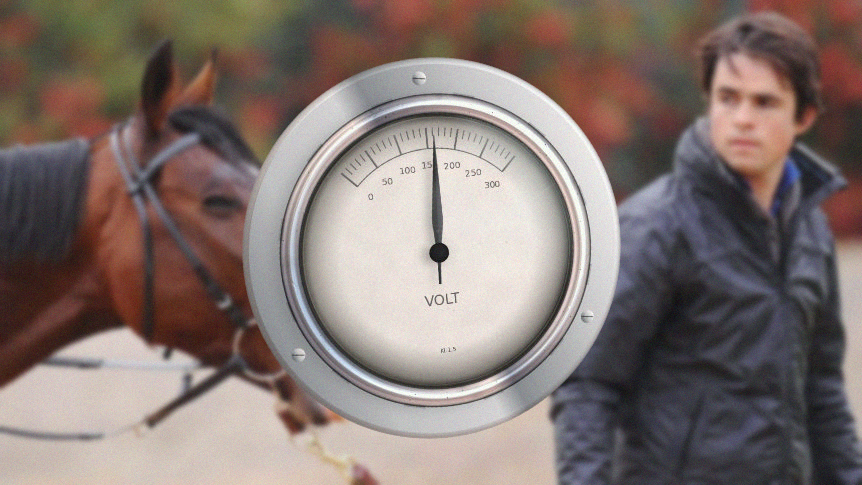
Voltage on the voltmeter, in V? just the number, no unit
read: 160
